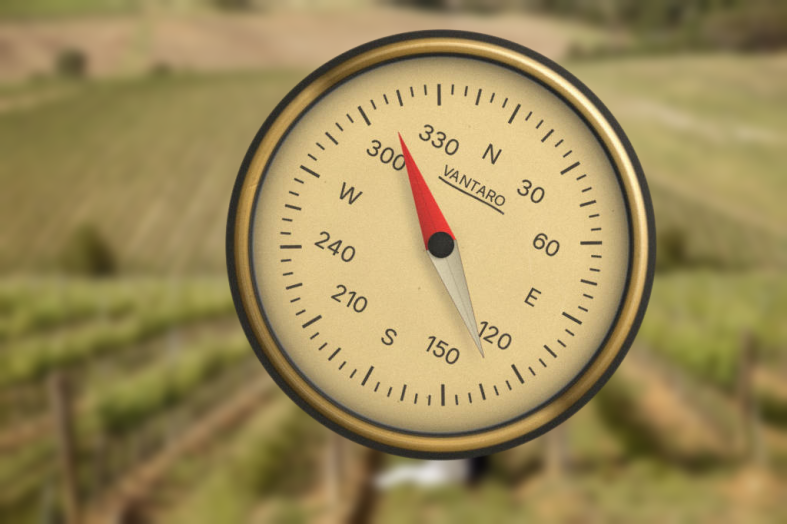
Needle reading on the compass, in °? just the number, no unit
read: 310
